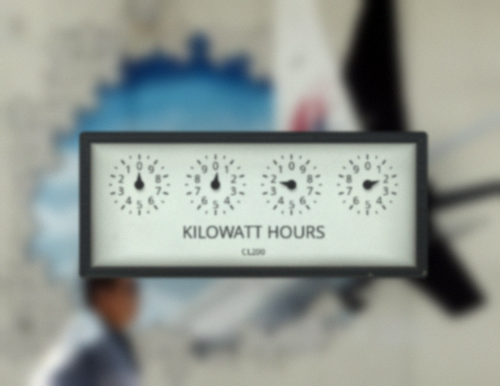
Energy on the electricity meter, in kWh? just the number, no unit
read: 22
